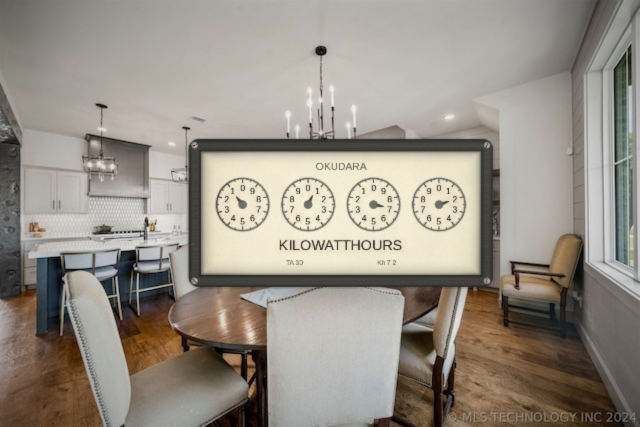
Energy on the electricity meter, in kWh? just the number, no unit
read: 1072
